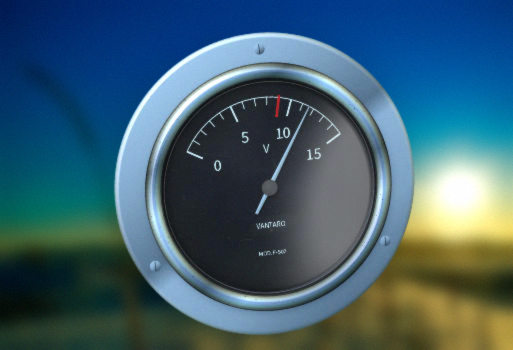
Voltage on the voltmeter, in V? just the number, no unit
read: 11.5
